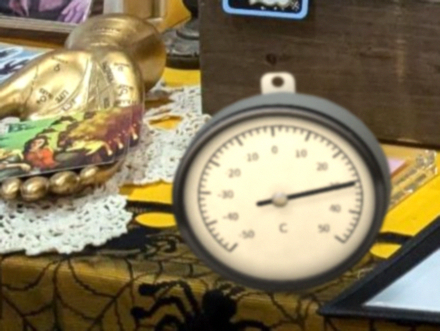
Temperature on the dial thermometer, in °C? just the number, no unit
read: 30
